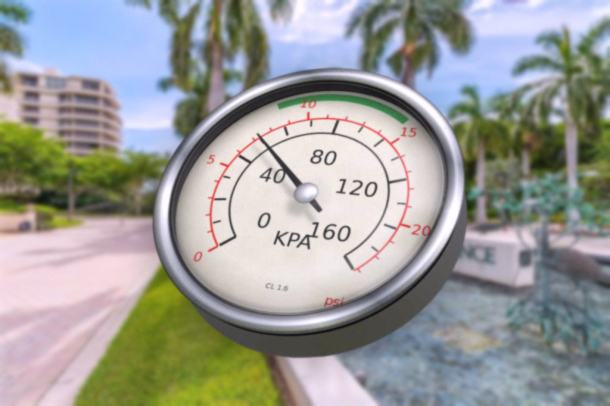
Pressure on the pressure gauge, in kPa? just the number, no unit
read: 50
